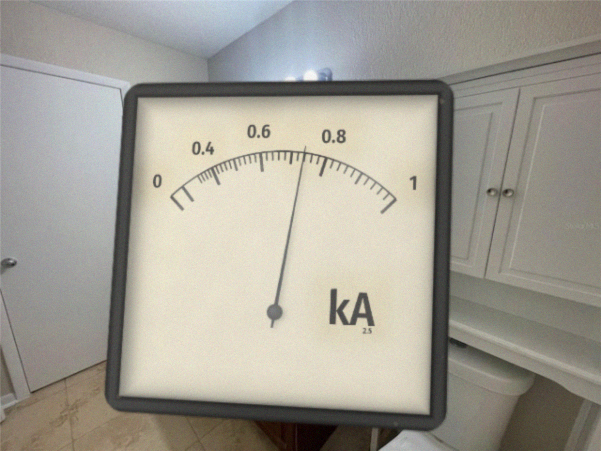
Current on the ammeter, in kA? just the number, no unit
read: 0.74
